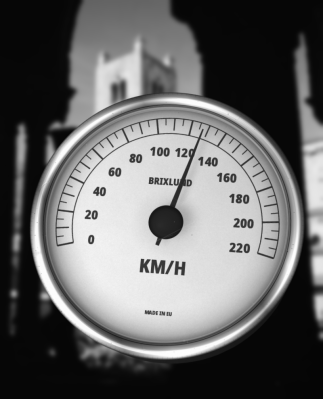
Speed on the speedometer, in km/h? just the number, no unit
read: 127.5
